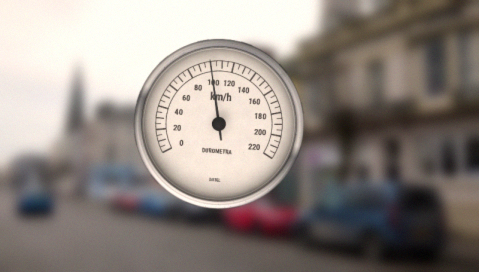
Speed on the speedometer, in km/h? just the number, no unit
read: 100
